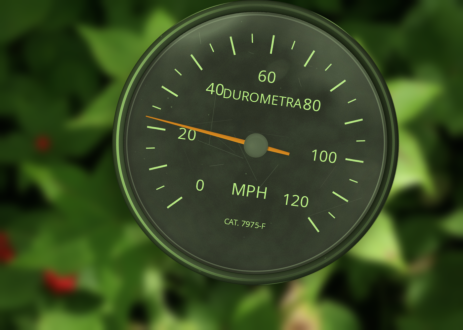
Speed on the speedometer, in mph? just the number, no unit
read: 22.5
